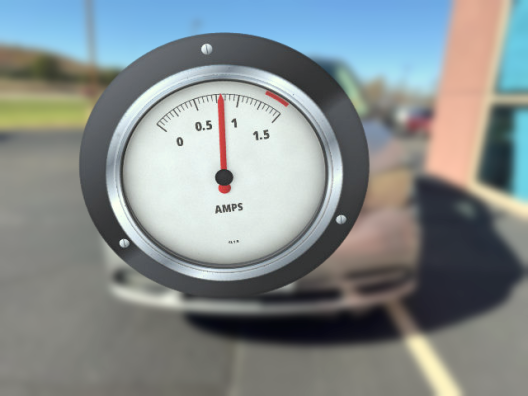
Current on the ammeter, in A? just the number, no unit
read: 0.8
